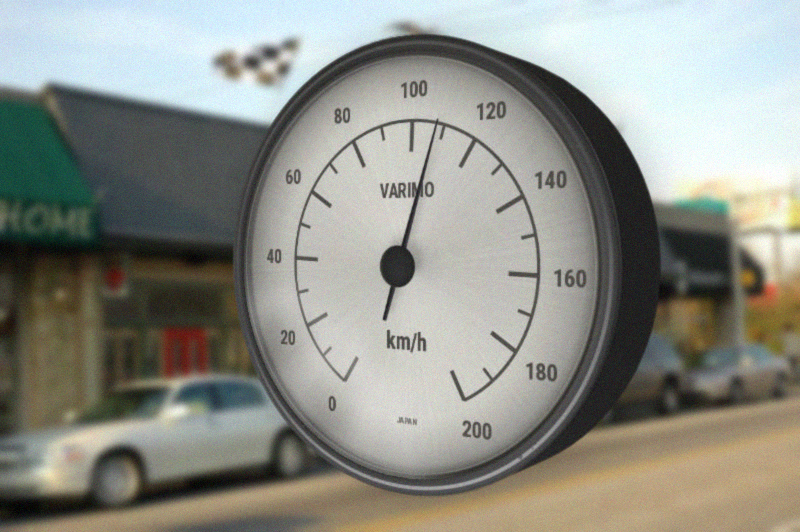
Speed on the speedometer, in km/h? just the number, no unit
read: 110
